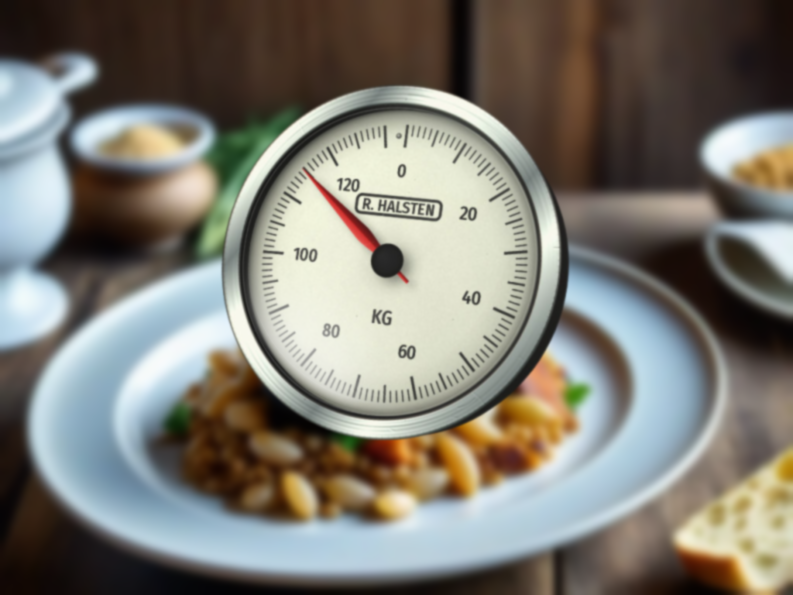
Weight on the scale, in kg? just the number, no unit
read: 115
